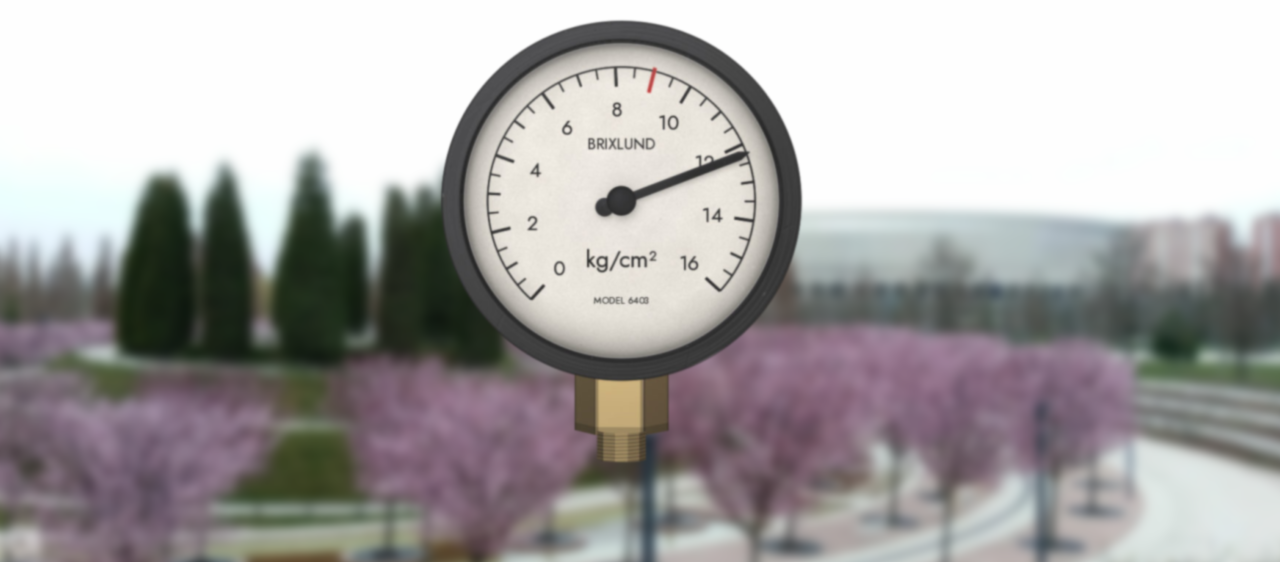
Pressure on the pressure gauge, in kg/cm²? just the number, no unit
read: 12.25
